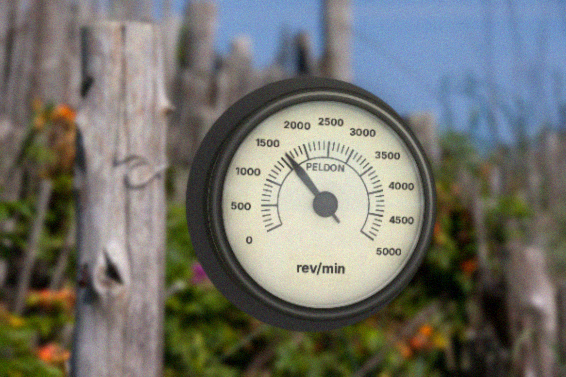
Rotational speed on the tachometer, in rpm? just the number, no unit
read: 1600
